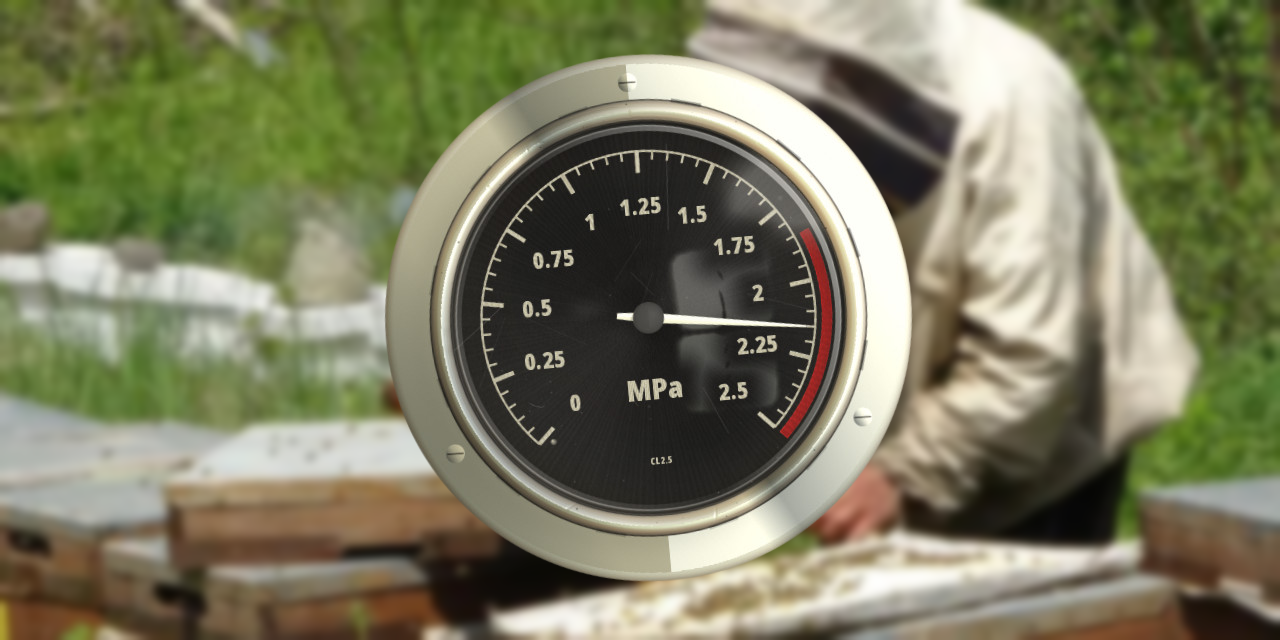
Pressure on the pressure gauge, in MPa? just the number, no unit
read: 2.15
